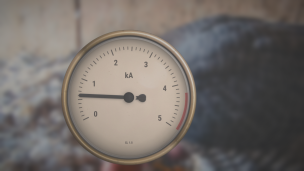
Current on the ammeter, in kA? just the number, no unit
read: 0.6
